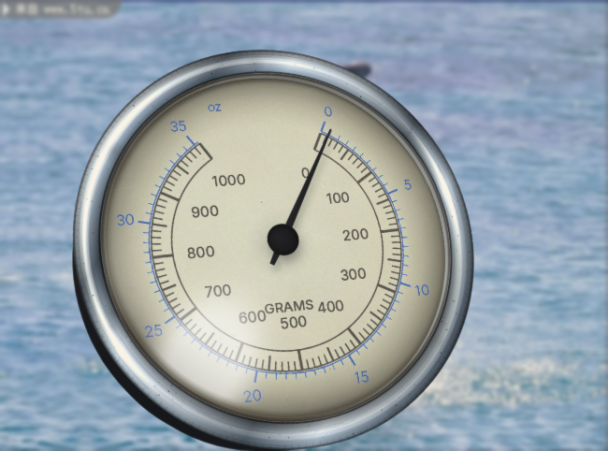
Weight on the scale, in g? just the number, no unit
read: 10
